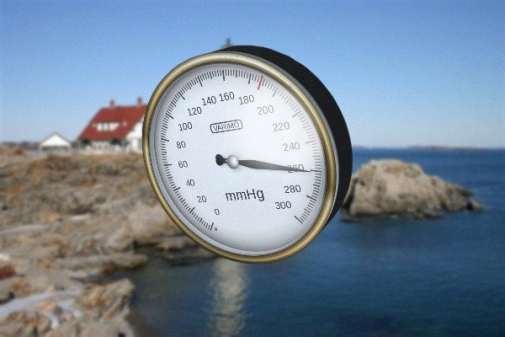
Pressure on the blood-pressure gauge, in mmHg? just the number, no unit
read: 260
